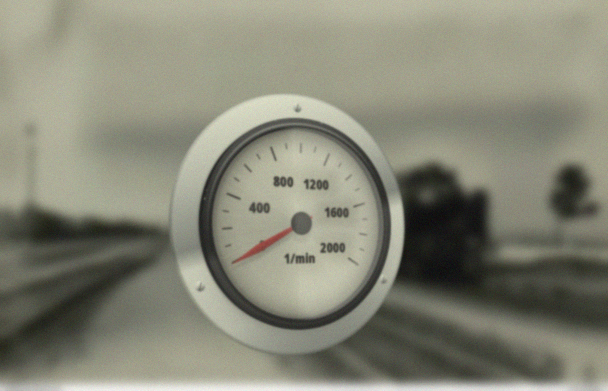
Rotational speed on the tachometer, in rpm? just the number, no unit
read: 0
